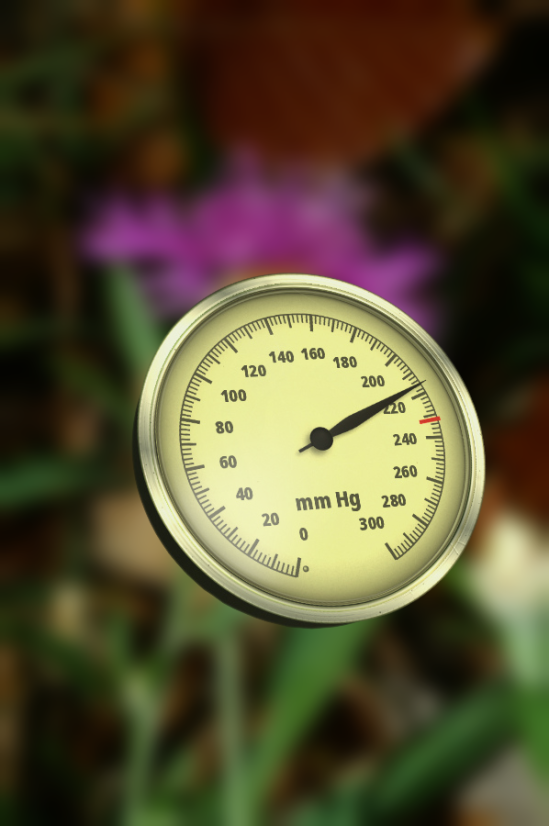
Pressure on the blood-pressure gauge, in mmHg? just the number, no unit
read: 216
